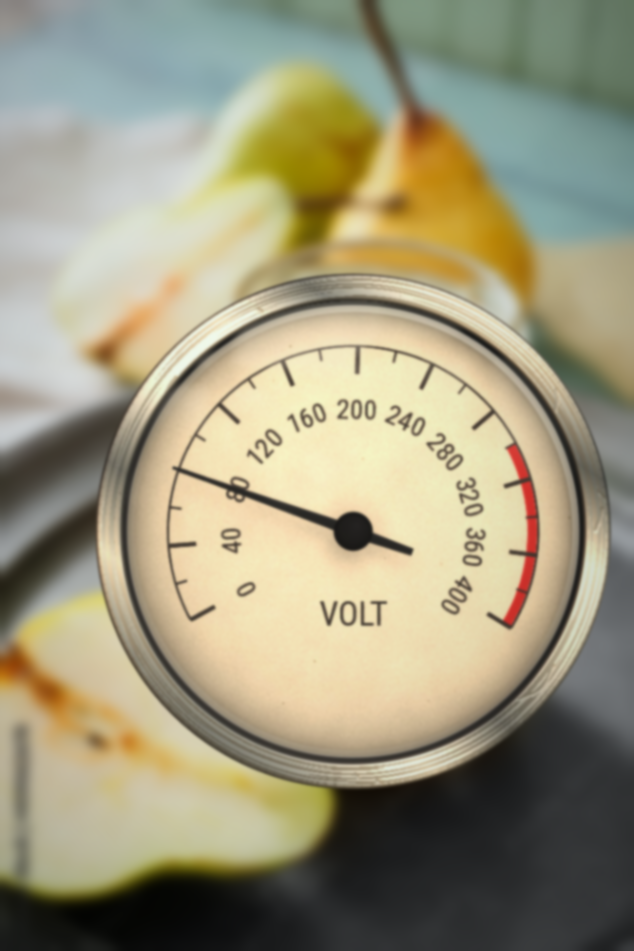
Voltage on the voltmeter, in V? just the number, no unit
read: 80
